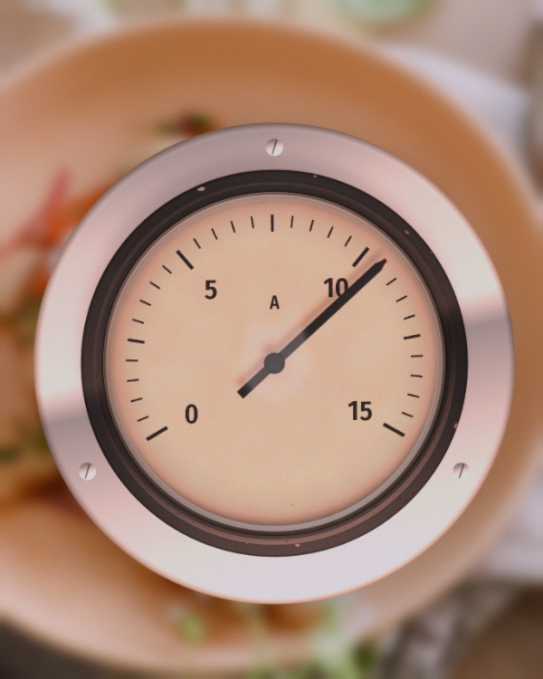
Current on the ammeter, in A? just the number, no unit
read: 10.5
